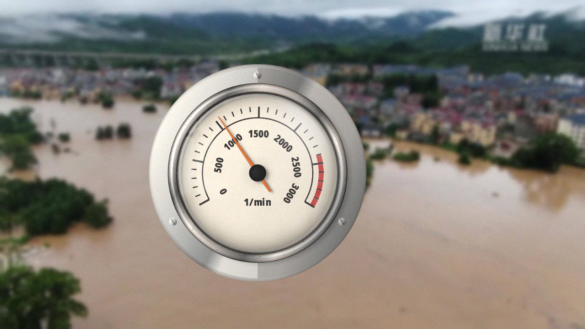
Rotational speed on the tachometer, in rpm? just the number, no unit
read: 1050
